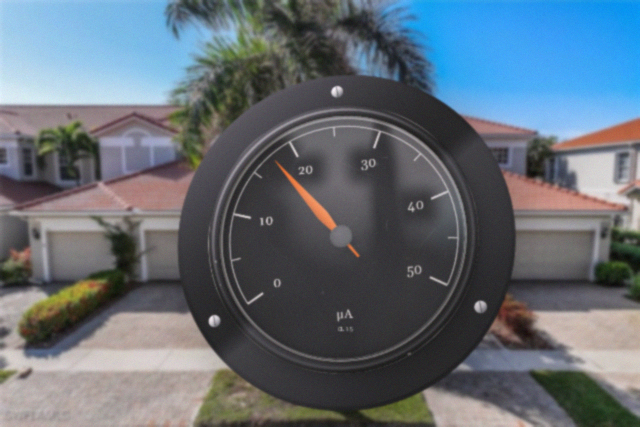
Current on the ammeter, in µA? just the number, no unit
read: 17.5
